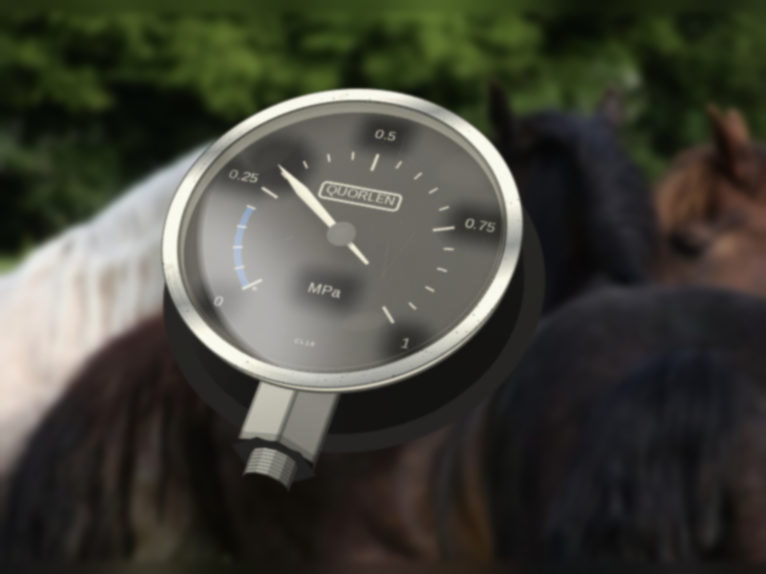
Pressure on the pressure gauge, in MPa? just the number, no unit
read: 0.3
